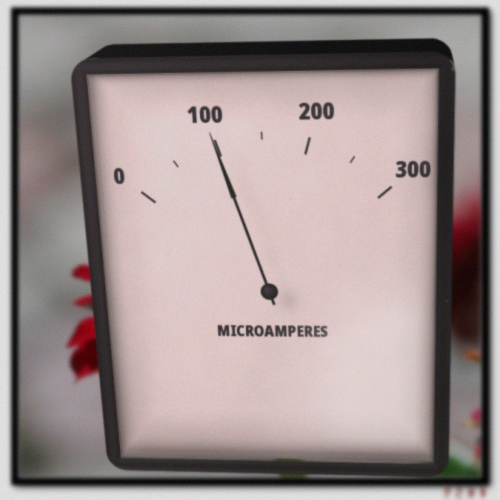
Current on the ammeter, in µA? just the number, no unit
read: 100
